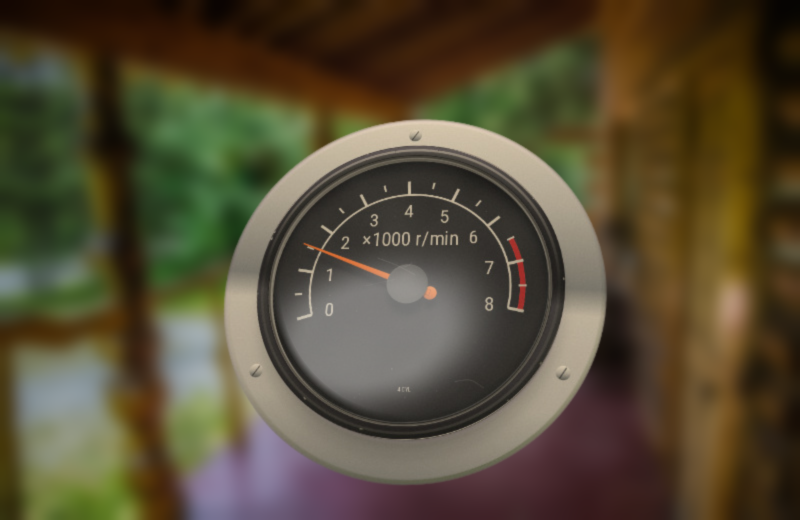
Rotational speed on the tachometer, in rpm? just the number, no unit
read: 1500
